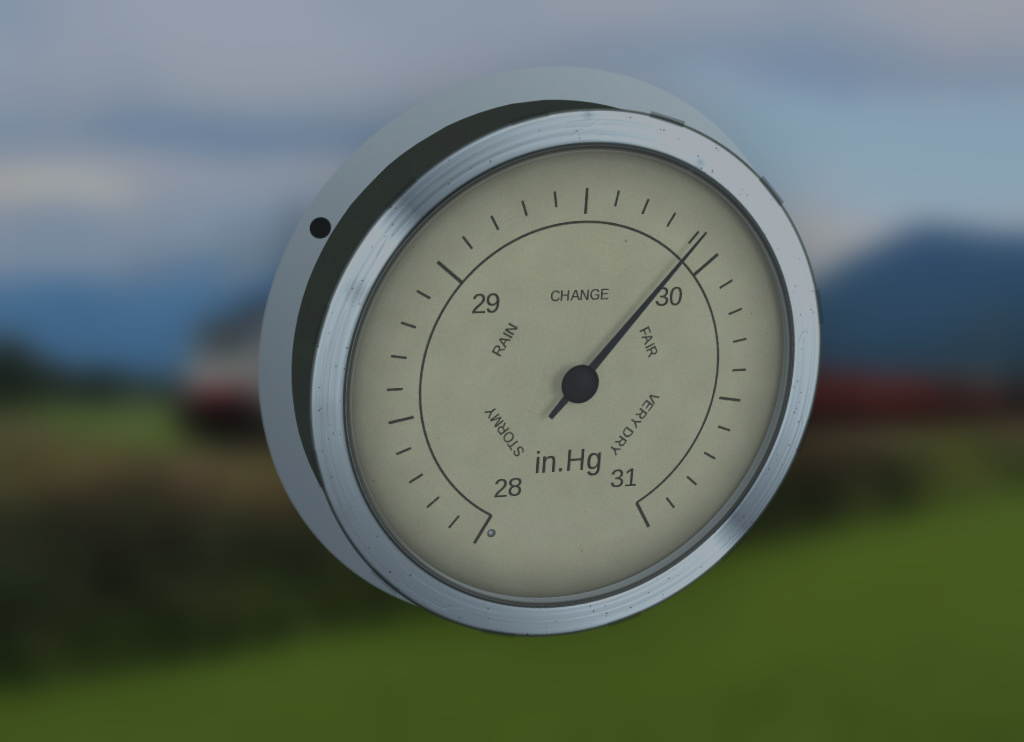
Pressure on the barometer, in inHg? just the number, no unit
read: 29.9
